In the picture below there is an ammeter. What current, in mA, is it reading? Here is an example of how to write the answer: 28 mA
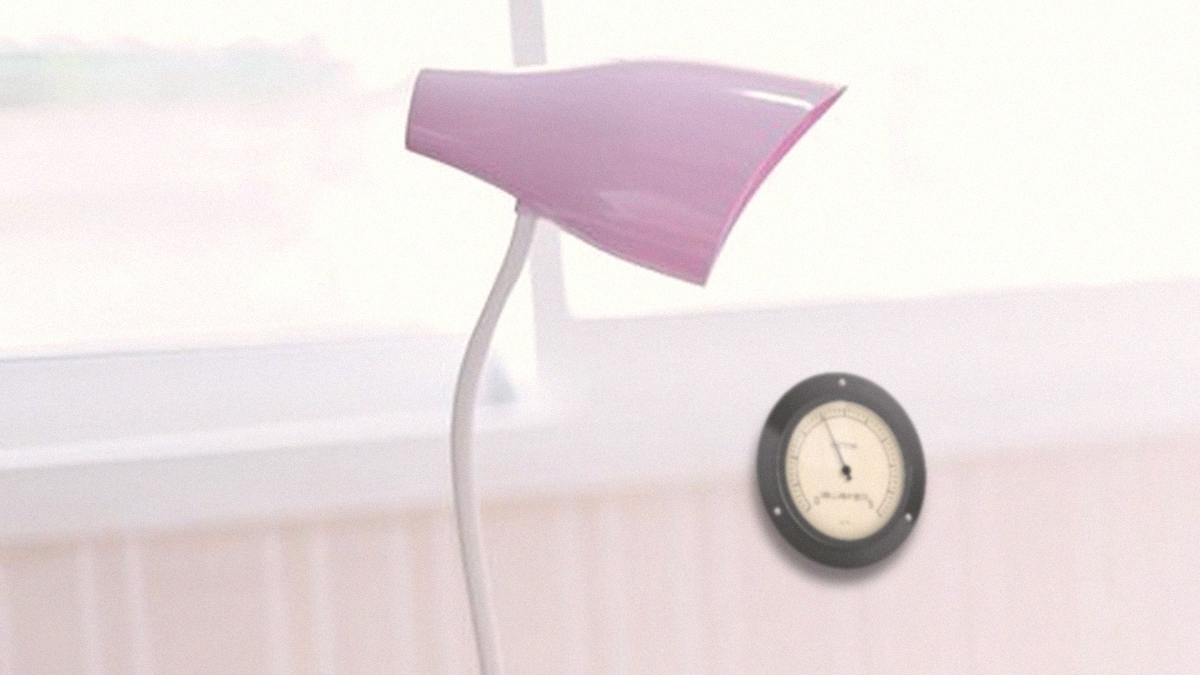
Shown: 2 mA
